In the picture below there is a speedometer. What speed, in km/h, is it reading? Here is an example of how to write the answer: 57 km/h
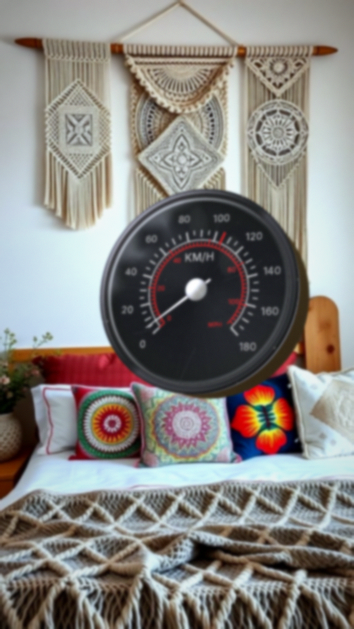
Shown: 5 km/h
